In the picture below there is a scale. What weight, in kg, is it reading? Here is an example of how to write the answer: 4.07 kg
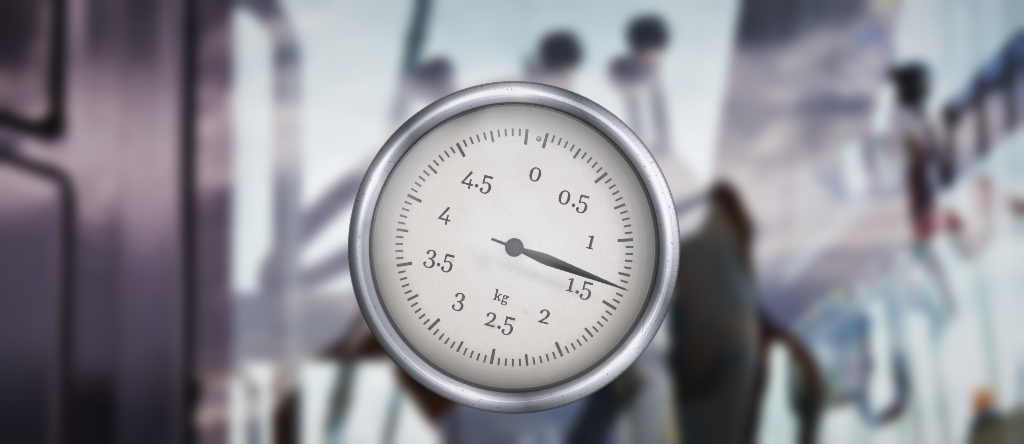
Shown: 1.35 kg
